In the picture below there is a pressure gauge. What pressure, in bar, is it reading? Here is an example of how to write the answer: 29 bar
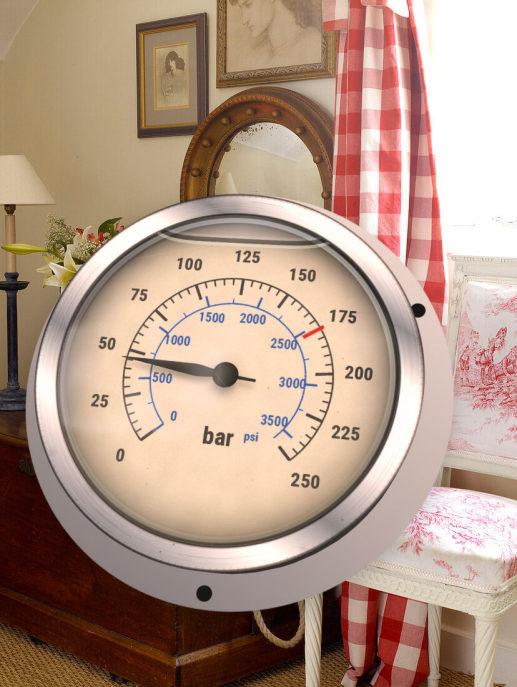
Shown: 45 bar
